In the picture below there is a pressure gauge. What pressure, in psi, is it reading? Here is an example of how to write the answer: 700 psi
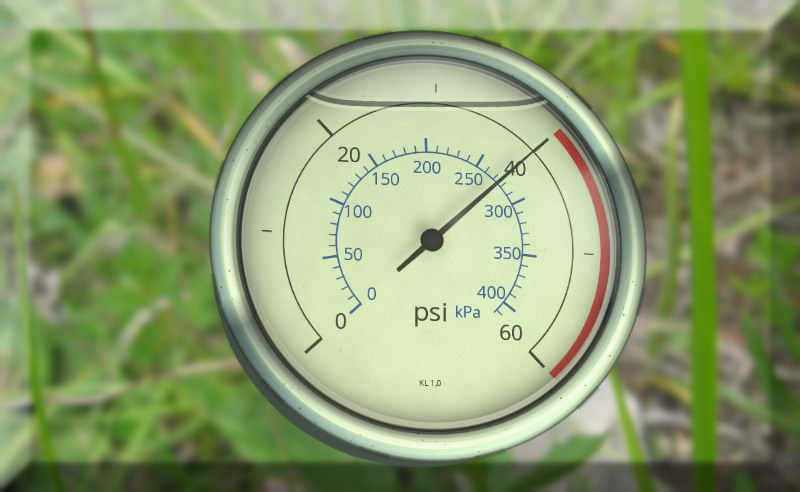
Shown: 40 psi
